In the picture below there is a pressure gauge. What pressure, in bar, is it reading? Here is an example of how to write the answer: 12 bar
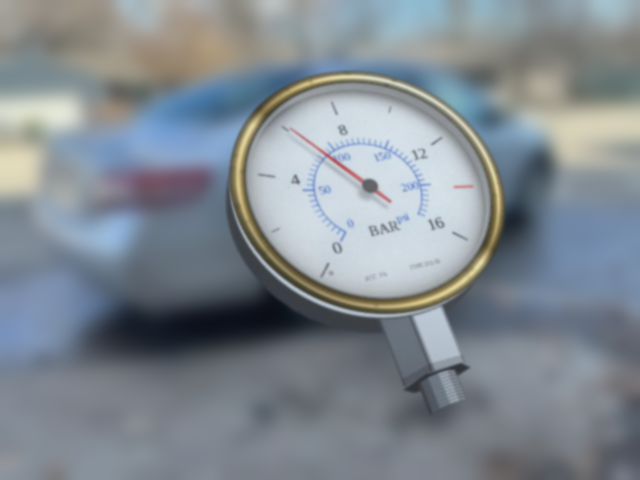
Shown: 6 bar
